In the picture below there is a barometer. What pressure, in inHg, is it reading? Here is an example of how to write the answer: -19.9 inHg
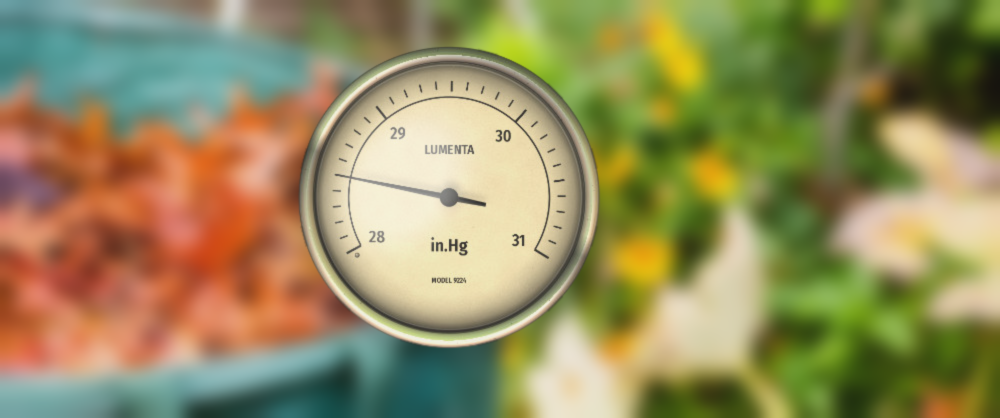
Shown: 28.5 inHg
